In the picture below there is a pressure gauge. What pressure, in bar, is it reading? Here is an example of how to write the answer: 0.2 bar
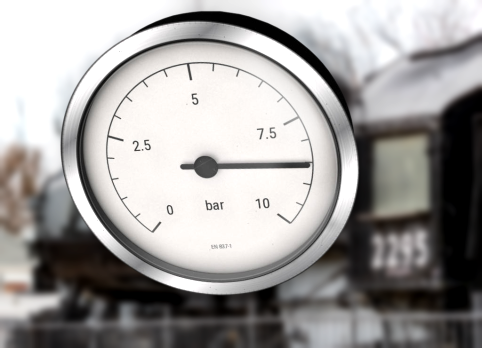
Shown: 8.5 bar
